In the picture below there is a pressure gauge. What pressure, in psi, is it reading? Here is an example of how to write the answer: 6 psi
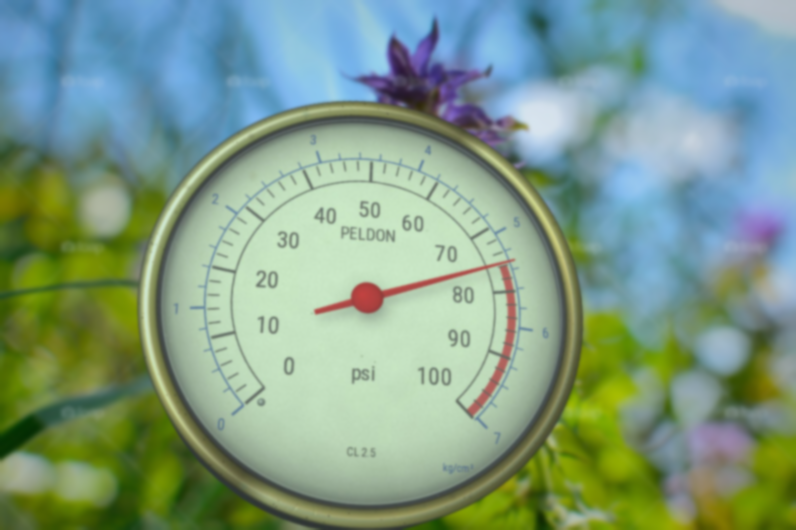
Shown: 76 psi
